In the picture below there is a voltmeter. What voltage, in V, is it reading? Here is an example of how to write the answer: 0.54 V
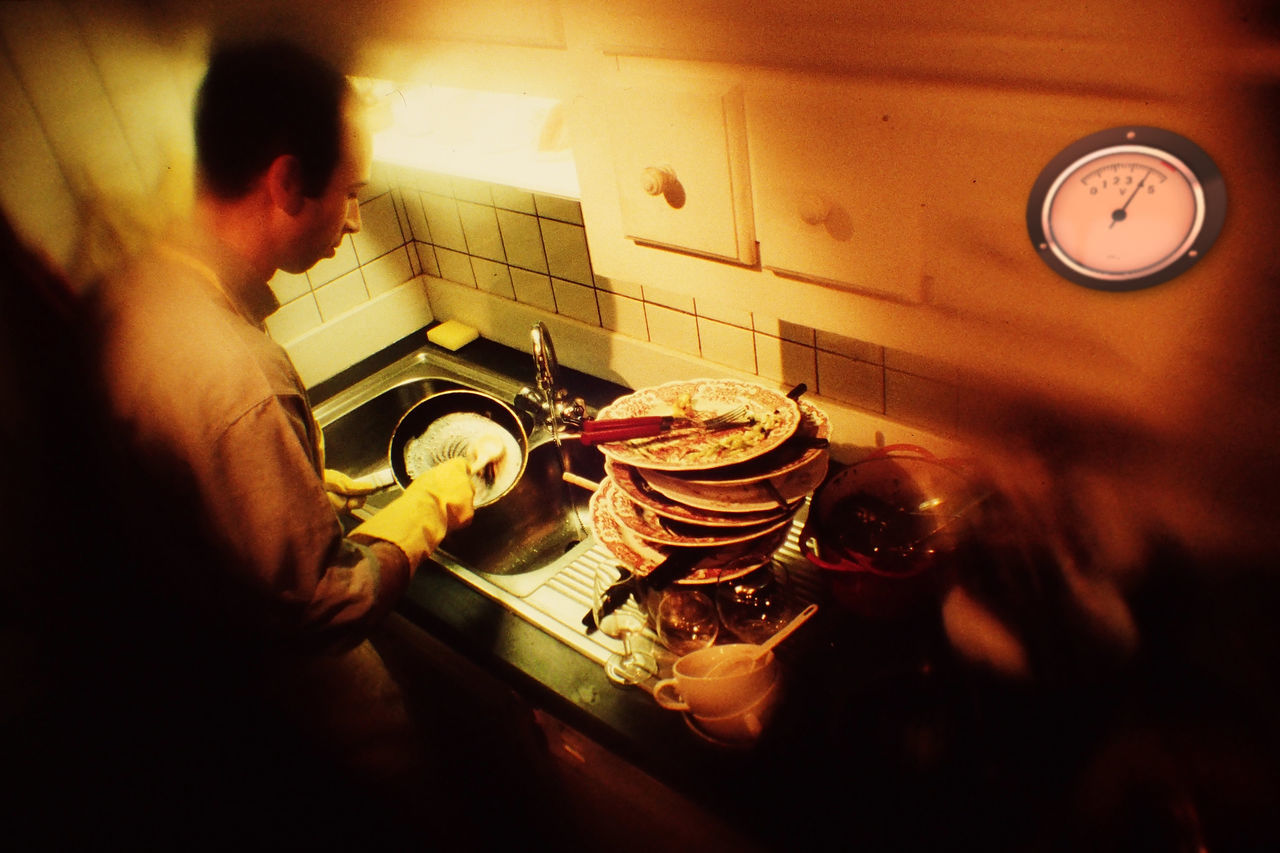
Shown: 4 V
